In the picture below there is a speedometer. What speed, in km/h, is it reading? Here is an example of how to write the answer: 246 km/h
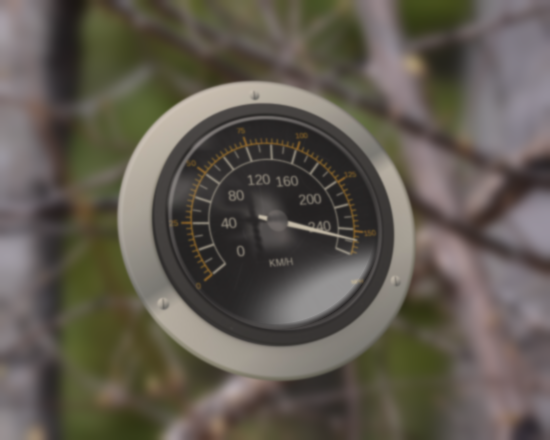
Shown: 250 km/h
